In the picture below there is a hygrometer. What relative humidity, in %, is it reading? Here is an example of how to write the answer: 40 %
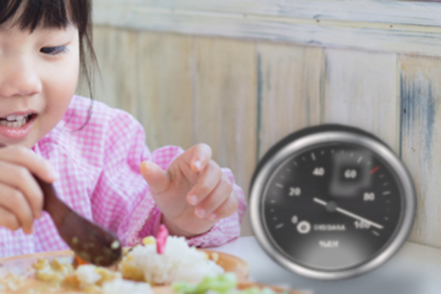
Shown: 96 %
